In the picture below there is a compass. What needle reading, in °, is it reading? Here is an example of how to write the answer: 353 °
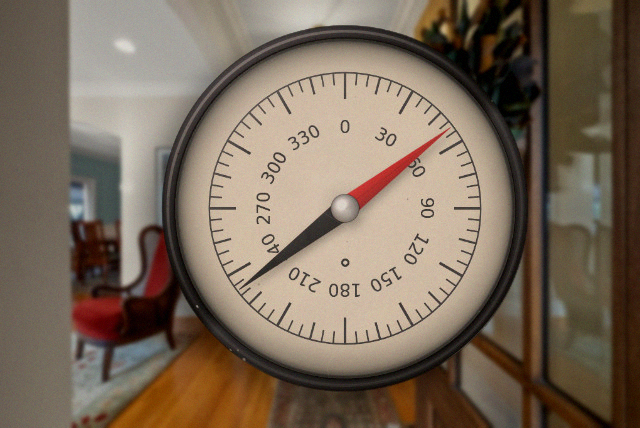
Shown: 52.5 °
